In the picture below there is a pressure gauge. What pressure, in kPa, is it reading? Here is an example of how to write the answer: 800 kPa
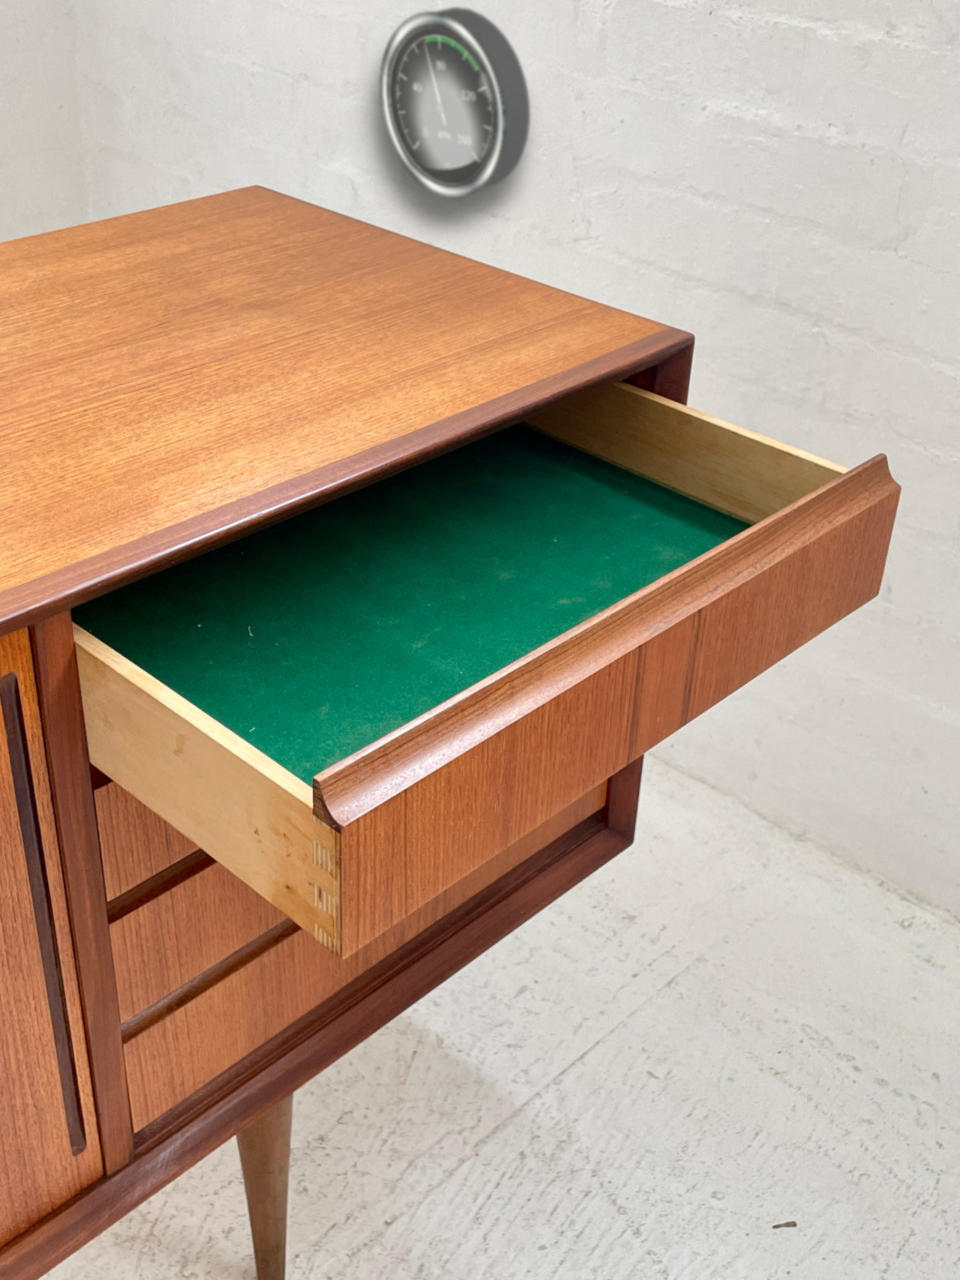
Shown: 70 kPa
